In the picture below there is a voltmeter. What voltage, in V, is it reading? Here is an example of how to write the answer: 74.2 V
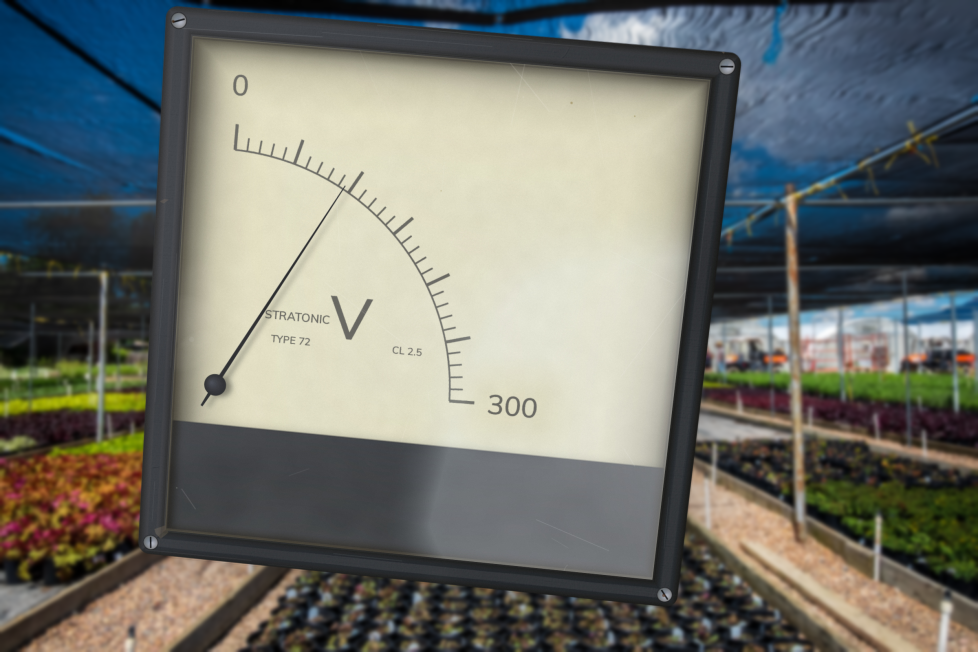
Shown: 95 V
